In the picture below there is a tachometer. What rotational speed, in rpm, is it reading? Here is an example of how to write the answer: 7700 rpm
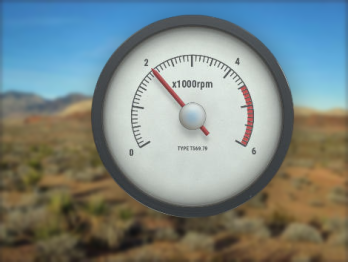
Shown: 2000 rpm
